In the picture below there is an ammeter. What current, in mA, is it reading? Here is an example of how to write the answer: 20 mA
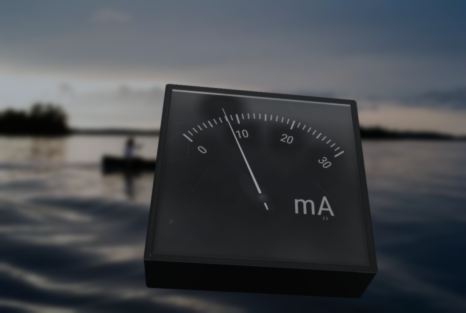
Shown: 8 mA
